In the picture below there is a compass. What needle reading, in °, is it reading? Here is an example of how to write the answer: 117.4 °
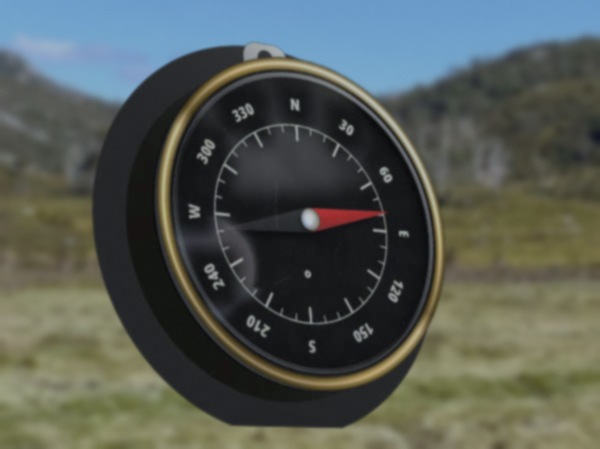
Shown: 80 °
